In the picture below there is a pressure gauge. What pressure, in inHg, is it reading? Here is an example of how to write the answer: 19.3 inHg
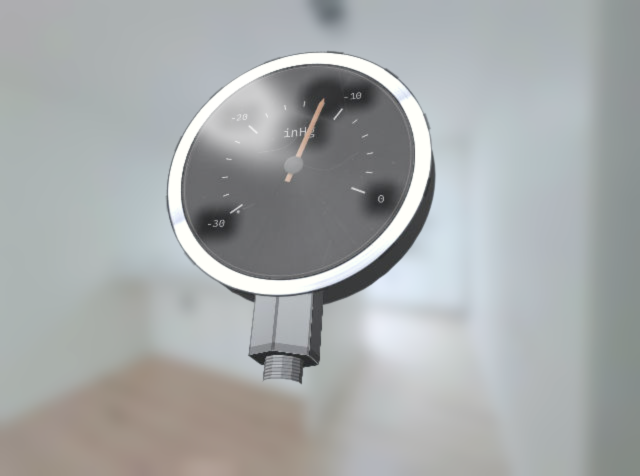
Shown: -12 inHg
